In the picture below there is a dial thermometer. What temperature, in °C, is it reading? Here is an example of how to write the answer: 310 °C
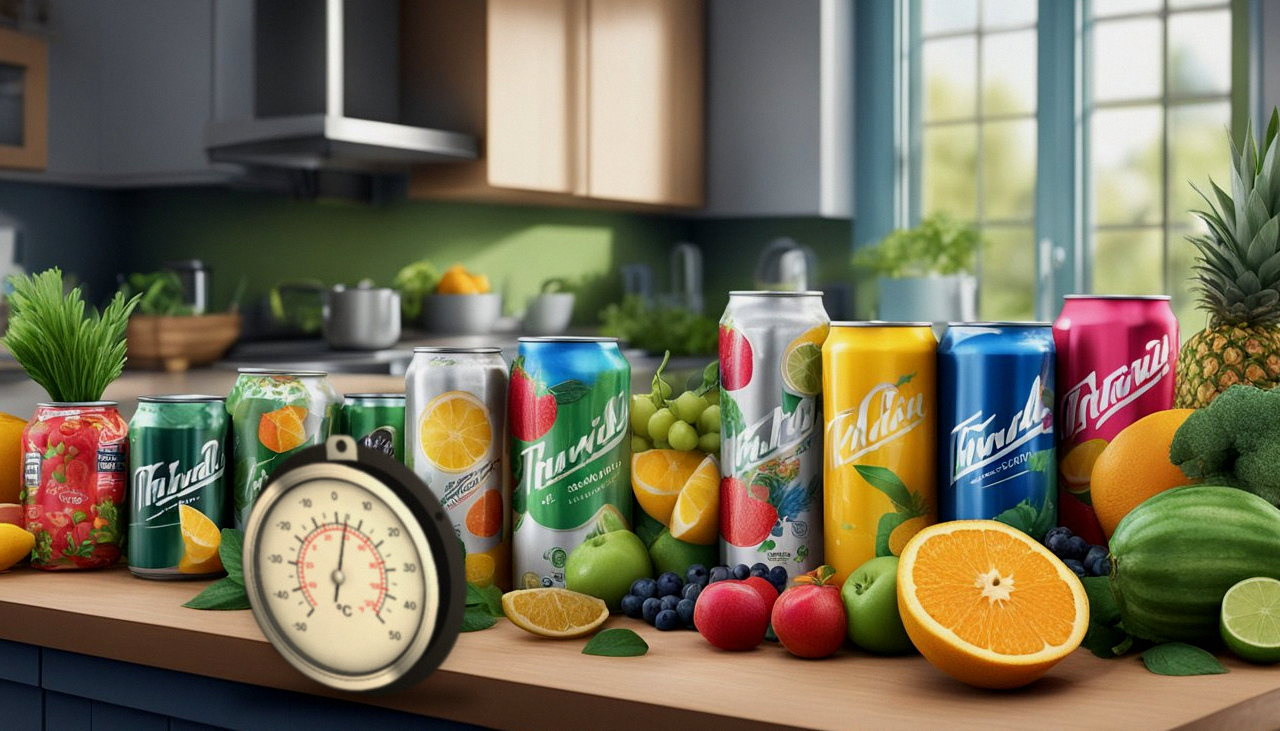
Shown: 5 °C
